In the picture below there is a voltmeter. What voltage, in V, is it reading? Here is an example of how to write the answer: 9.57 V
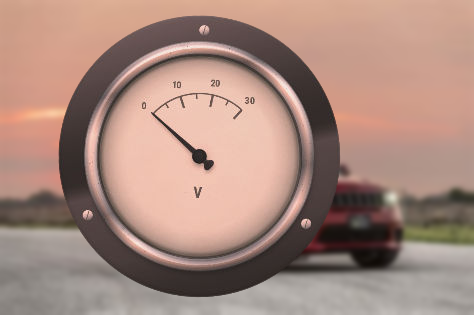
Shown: 0 V
